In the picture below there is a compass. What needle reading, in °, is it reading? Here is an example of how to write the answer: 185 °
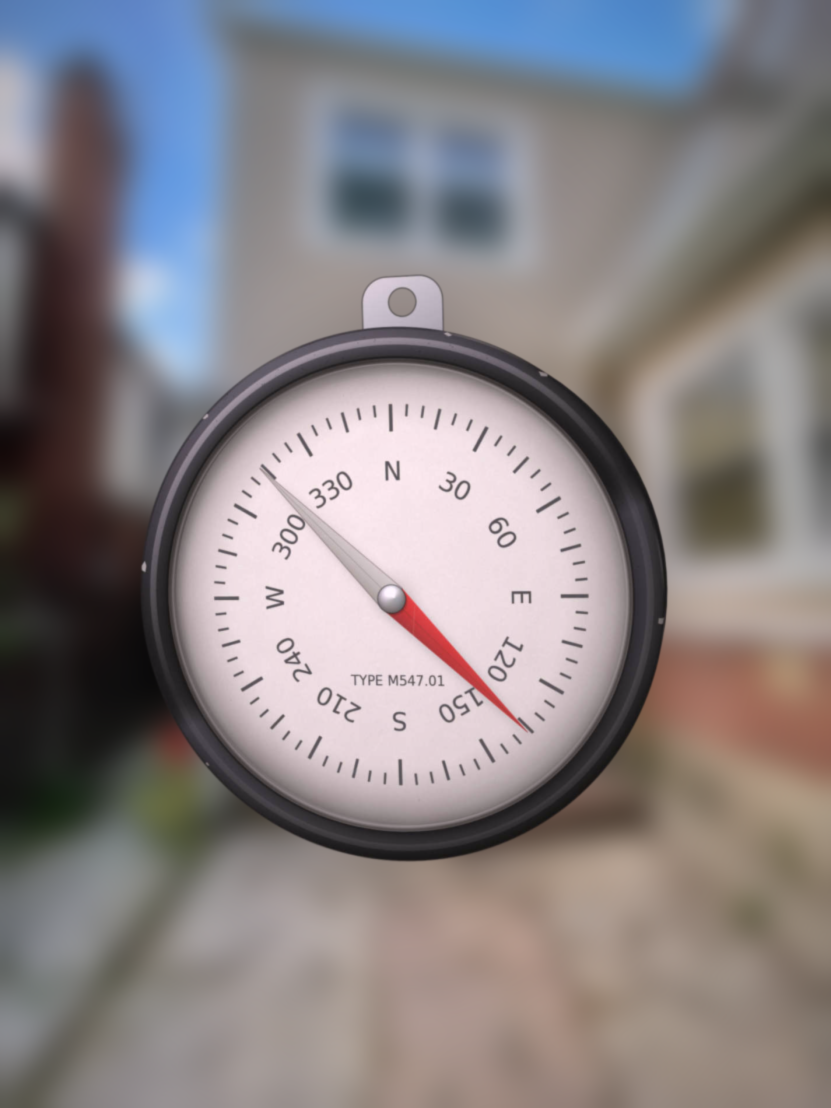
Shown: 135 °
